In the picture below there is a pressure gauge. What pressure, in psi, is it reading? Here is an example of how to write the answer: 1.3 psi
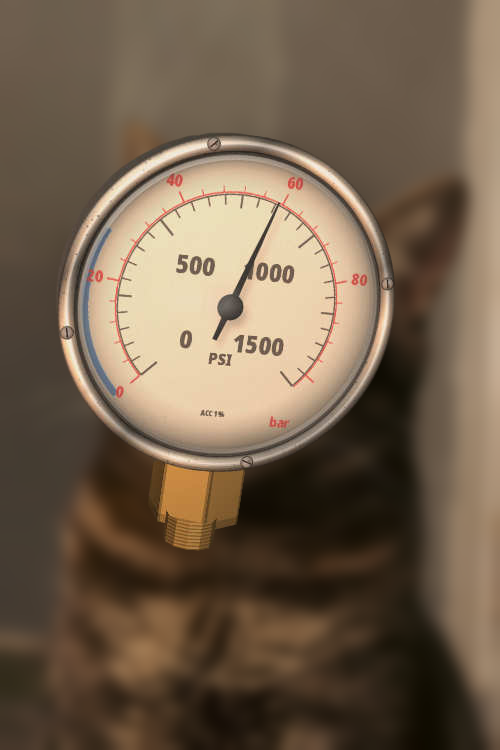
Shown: 850 psi
